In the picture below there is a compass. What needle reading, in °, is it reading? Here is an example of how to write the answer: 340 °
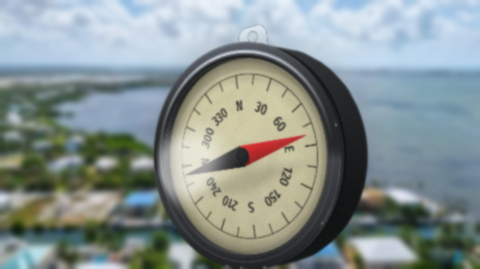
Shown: 82.5 °
